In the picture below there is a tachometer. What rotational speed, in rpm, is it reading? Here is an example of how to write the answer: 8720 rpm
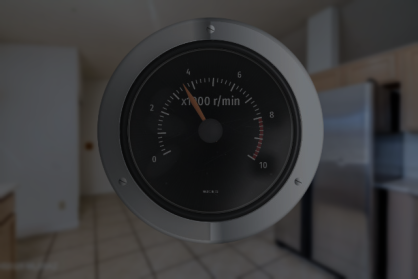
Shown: 3600 rpm
